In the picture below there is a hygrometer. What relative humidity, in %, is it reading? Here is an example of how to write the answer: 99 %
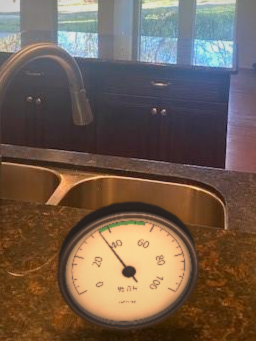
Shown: 36 %
